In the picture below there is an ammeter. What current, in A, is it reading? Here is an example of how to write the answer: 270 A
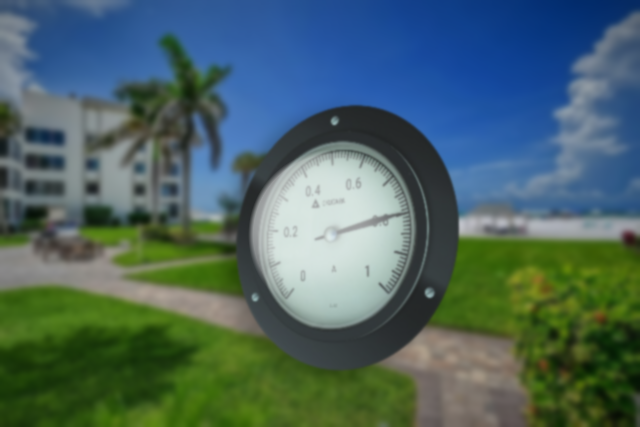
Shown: 0.8 A
